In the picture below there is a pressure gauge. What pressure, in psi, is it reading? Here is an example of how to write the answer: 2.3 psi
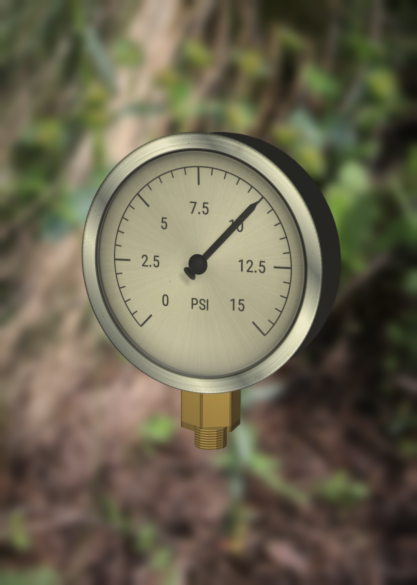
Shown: 10 psi
